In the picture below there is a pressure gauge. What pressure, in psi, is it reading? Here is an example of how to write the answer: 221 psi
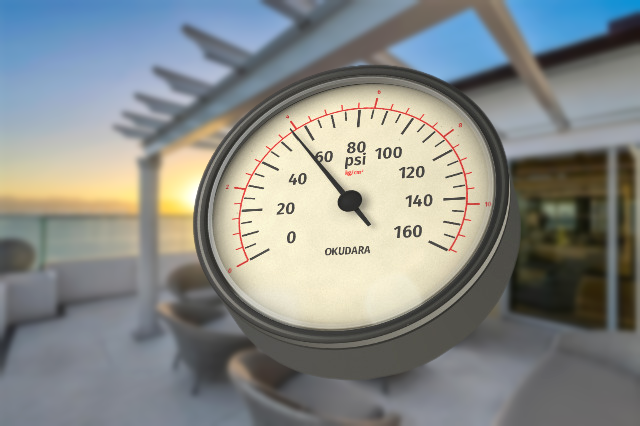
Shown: 55 psi
